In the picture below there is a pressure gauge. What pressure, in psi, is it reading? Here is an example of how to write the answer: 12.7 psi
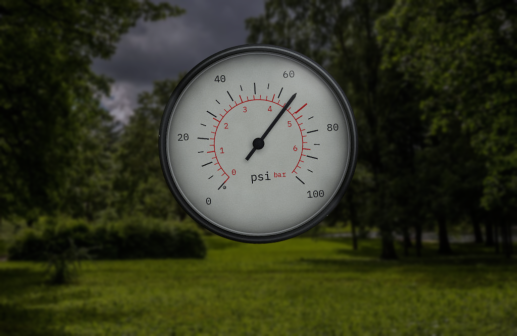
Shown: 65 psi
